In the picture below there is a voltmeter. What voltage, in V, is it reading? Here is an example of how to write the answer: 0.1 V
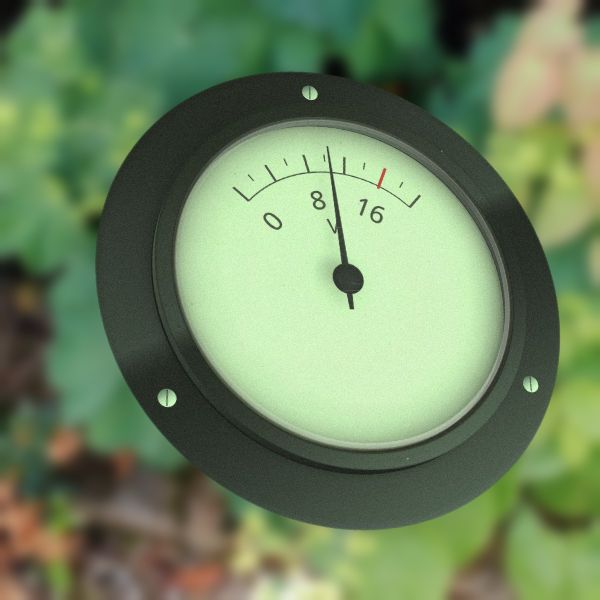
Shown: 10 V
